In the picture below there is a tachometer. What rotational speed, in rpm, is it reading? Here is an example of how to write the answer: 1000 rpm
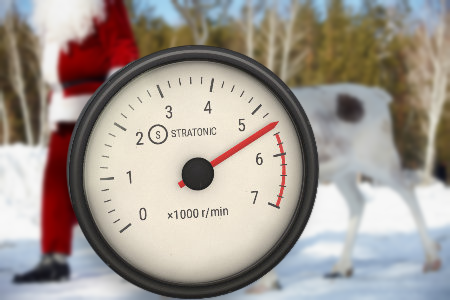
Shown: 5400 rpm
